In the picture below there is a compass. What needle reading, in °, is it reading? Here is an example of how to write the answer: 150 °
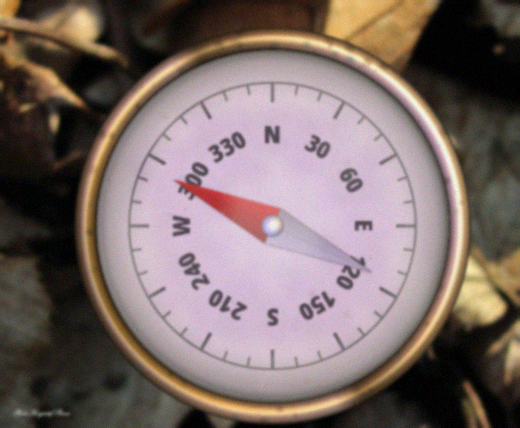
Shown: 295 °
